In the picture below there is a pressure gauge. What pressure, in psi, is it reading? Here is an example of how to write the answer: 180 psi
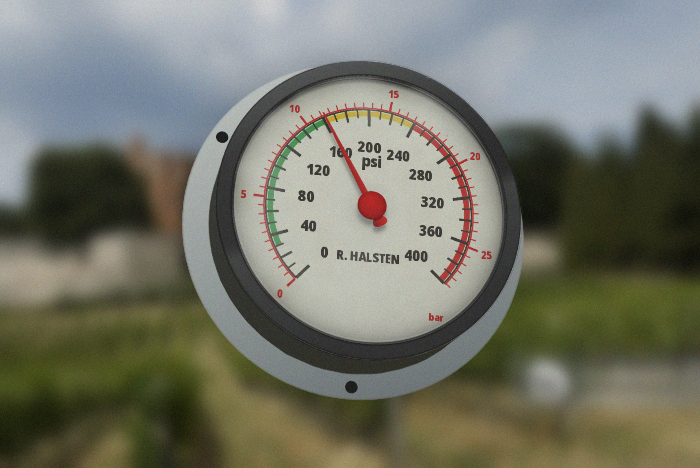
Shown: 160 psi
